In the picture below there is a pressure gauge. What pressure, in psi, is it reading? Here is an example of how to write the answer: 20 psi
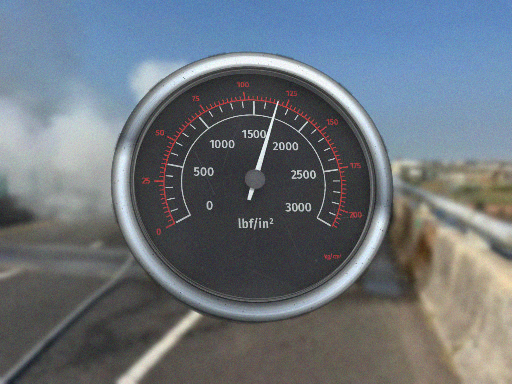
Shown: 1700 psi
